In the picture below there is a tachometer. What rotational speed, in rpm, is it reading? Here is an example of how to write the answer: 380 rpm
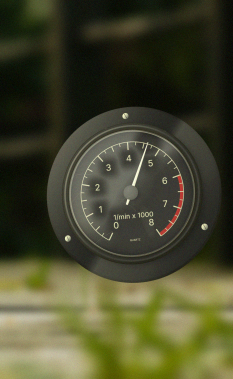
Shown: 4625 rpm
